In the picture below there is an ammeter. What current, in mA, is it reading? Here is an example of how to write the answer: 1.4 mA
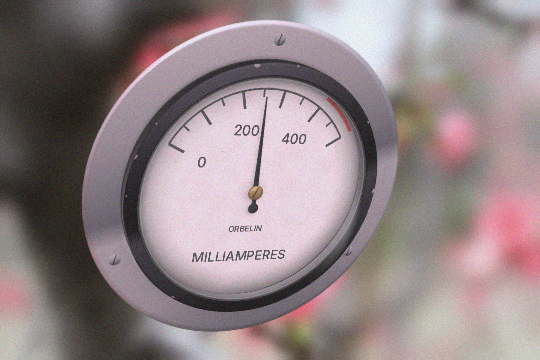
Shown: 250 mA
